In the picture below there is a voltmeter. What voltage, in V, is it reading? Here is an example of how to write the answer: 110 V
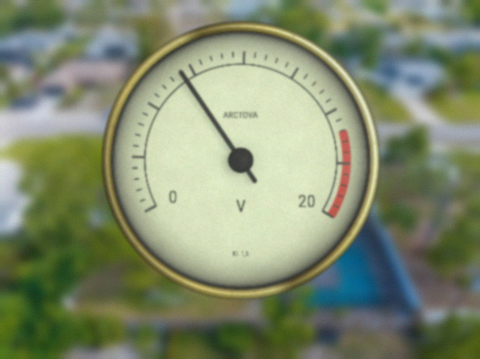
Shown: 7 V
